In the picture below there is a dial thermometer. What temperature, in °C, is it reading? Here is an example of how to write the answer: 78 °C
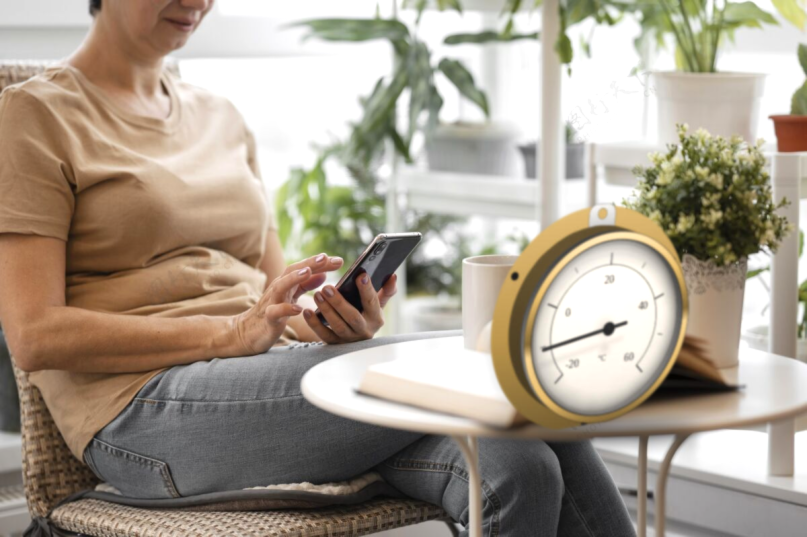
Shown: -10 °C
